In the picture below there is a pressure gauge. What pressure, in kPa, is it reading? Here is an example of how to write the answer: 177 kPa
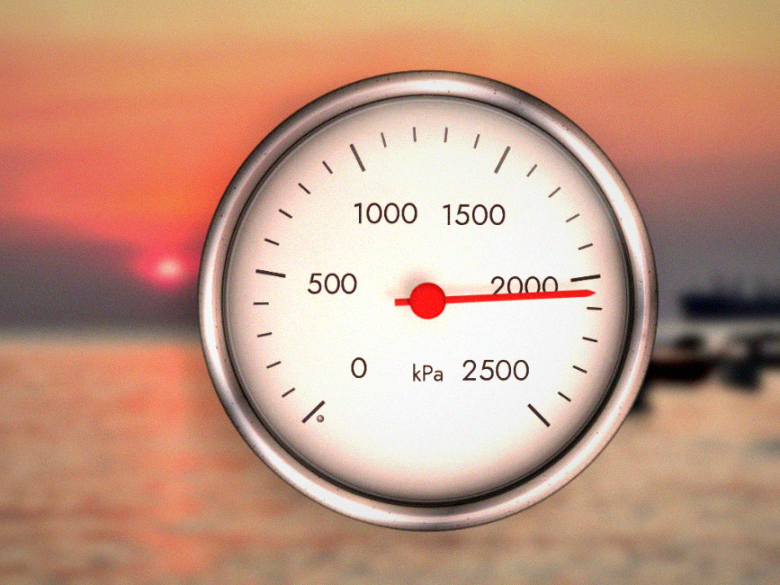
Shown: 2050 kPa
